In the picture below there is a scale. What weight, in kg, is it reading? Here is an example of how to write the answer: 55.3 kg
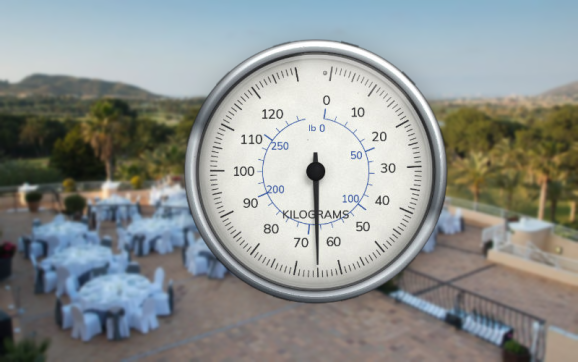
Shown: 65 kg
